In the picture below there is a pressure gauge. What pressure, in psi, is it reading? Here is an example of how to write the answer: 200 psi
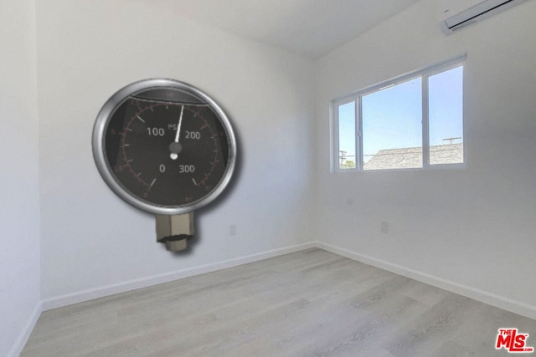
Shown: 160 psi
